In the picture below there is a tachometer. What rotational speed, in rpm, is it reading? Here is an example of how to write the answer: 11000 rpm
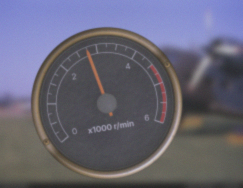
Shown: 2750 rpm
